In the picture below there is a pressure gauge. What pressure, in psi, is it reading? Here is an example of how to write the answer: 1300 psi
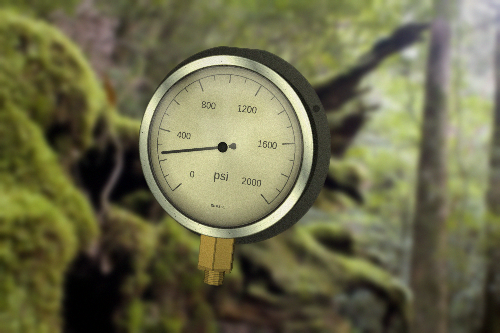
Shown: 250 psi
